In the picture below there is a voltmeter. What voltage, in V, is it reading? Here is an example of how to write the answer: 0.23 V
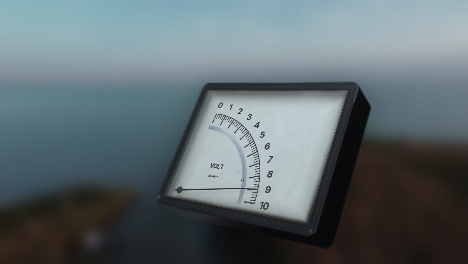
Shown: 9 V
